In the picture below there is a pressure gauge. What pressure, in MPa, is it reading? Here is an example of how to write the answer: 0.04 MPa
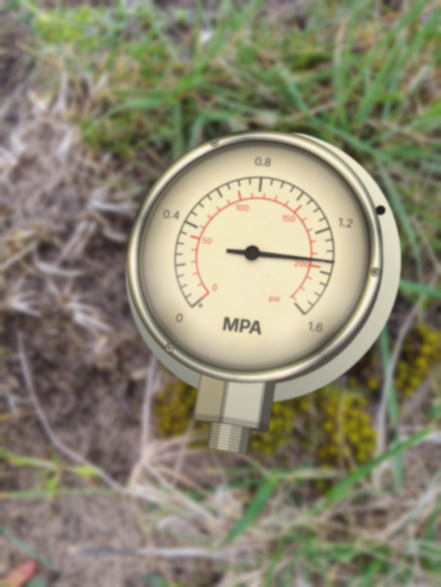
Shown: 1.35 MPa
